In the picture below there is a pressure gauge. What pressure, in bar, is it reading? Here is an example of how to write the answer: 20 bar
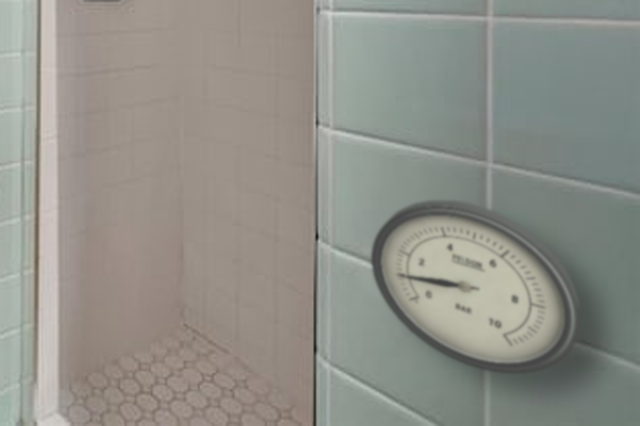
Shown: 1 bar
